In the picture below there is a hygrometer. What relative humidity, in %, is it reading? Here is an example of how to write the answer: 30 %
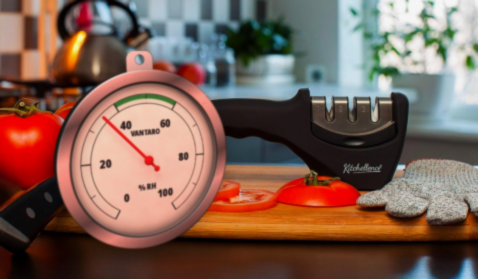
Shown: 35 %
